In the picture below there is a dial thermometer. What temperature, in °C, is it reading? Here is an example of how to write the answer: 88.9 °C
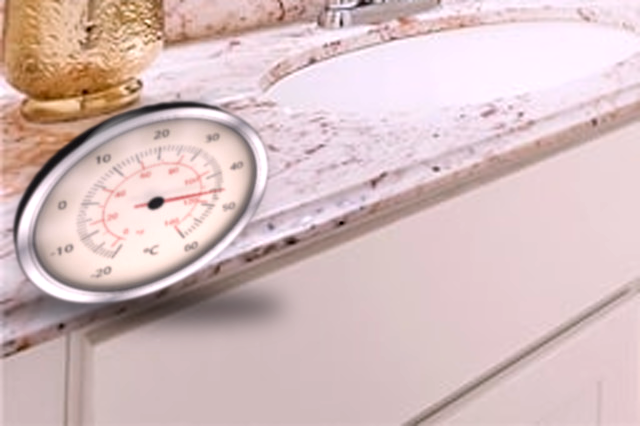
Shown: 45 °C
